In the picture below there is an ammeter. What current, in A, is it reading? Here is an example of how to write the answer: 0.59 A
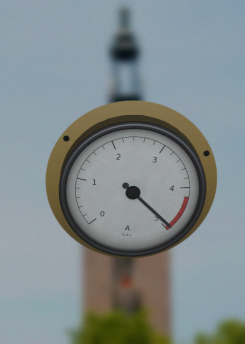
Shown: 4.9 A
